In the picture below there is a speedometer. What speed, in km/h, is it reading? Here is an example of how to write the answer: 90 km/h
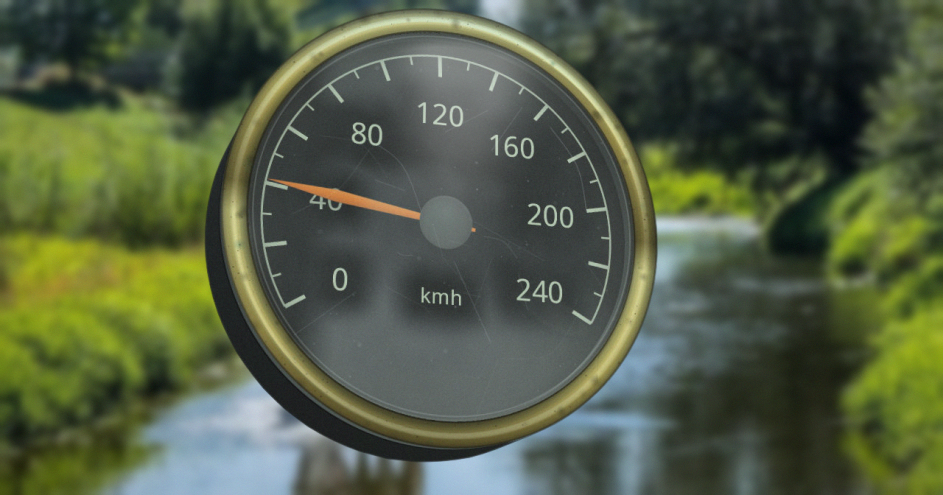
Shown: 40 km/h
